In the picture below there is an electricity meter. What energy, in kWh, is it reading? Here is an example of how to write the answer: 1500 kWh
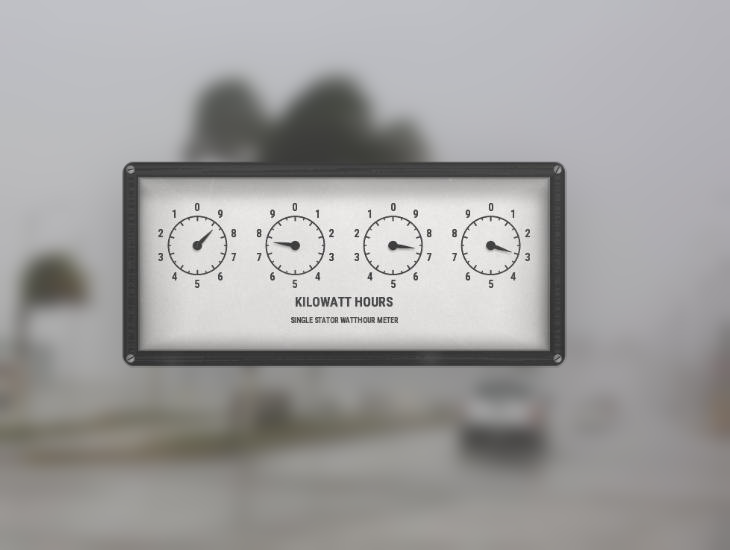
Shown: 8773 kWh
